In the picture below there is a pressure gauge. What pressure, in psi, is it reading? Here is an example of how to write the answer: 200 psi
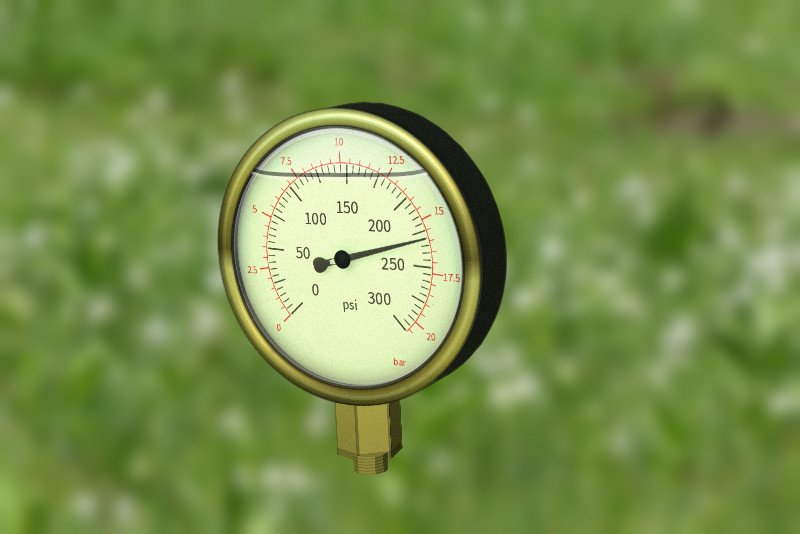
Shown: 230 psi
